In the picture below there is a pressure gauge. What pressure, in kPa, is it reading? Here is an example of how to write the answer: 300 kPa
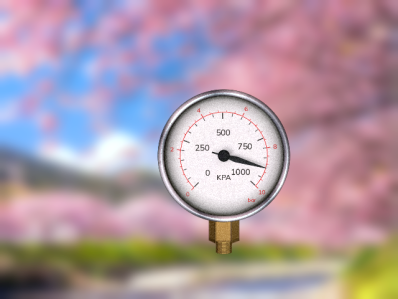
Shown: 900 kPa
